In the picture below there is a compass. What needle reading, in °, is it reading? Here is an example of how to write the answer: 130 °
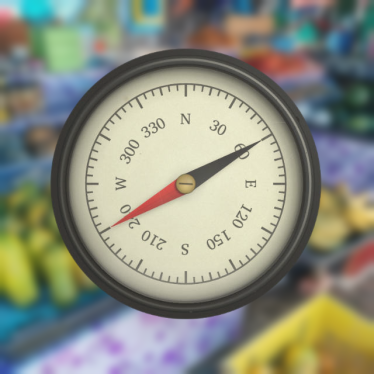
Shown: 240 °
